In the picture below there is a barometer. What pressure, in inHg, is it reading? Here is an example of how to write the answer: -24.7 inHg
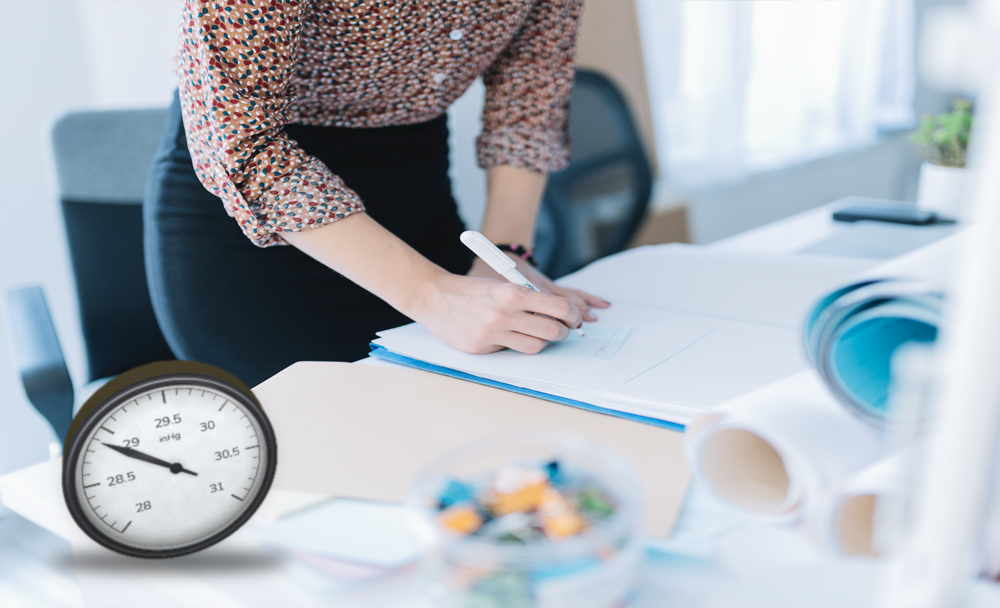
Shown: 28.9 inHg
